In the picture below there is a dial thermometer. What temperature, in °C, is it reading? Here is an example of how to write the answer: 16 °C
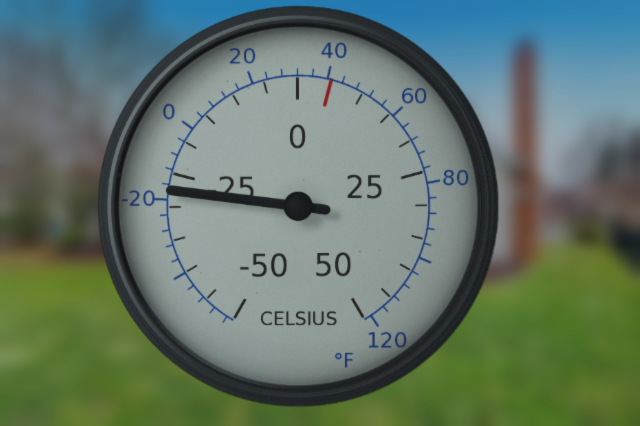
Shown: -27.5 °C
